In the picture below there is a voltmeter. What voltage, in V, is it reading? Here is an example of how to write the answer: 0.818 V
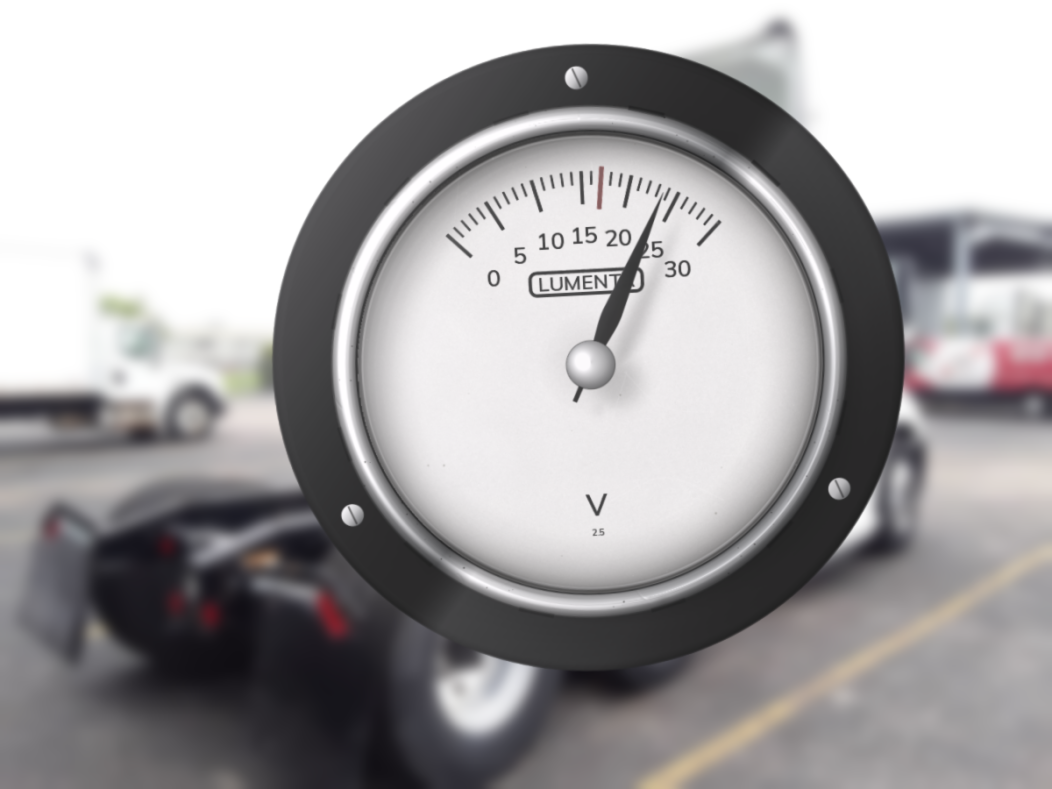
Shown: 23.5 V
